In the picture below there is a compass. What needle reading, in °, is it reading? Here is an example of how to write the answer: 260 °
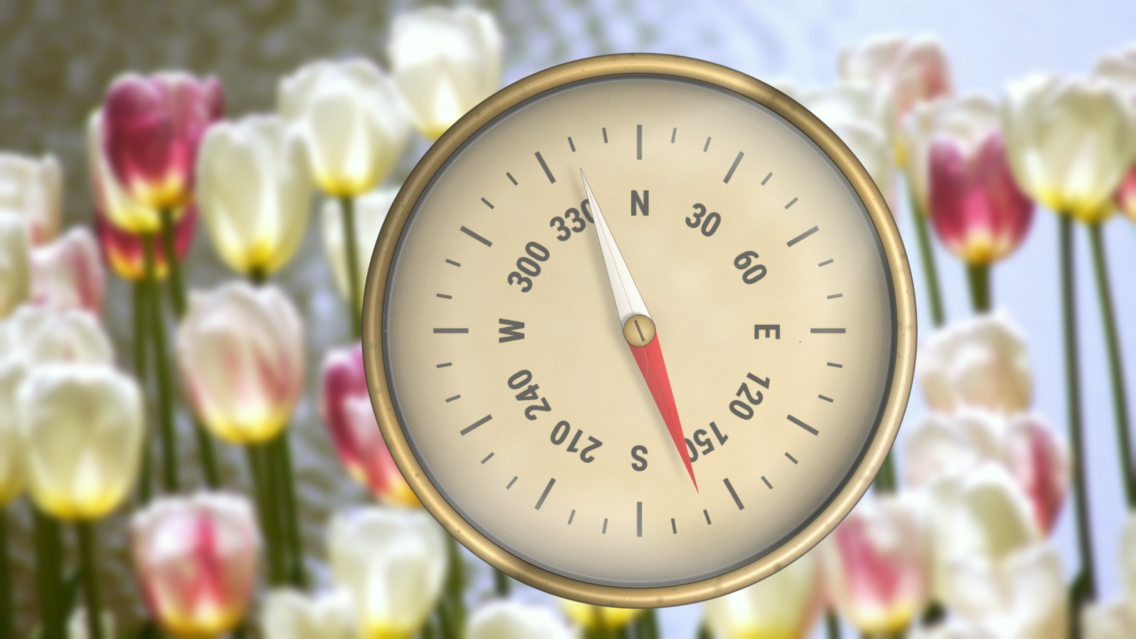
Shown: 160 °
